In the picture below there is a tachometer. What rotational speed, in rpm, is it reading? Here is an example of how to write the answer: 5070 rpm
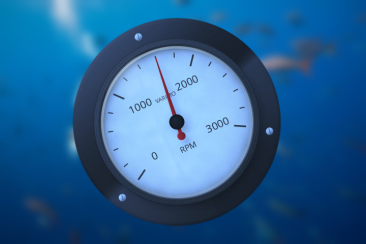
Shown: 1600 rpm
